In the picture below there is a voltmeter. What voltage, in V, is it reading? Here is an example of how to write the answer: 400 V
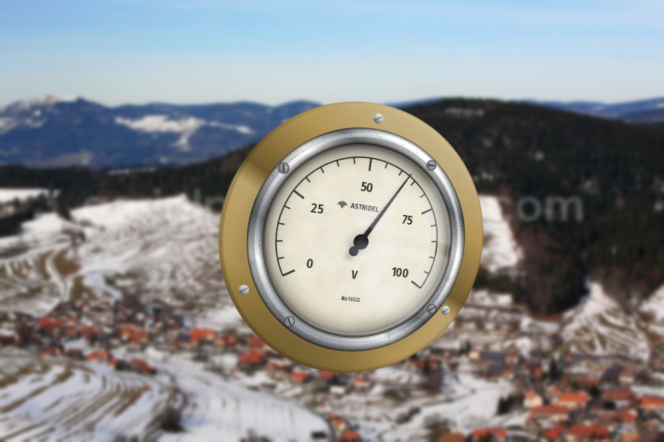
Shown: 62.5 V
